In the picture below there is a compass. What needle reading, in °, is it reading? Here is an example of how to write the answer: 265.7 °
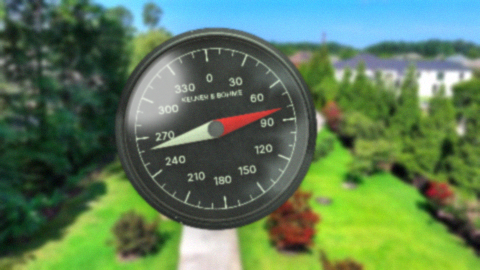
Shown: 80 °
